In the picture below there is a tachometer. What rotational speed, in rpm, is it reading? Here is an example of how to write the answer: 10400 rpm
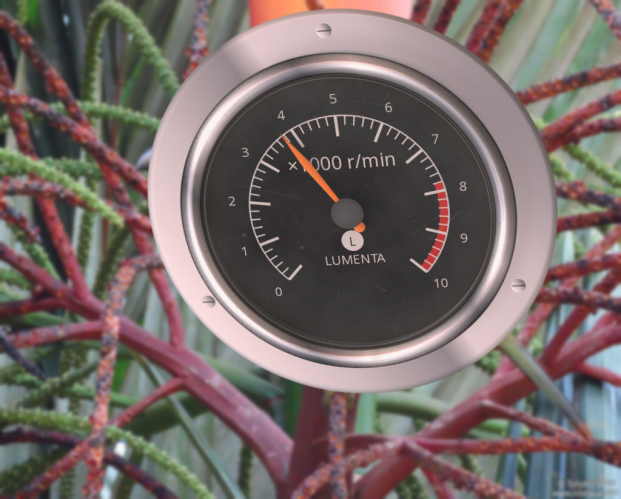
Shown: 3800 rpm
